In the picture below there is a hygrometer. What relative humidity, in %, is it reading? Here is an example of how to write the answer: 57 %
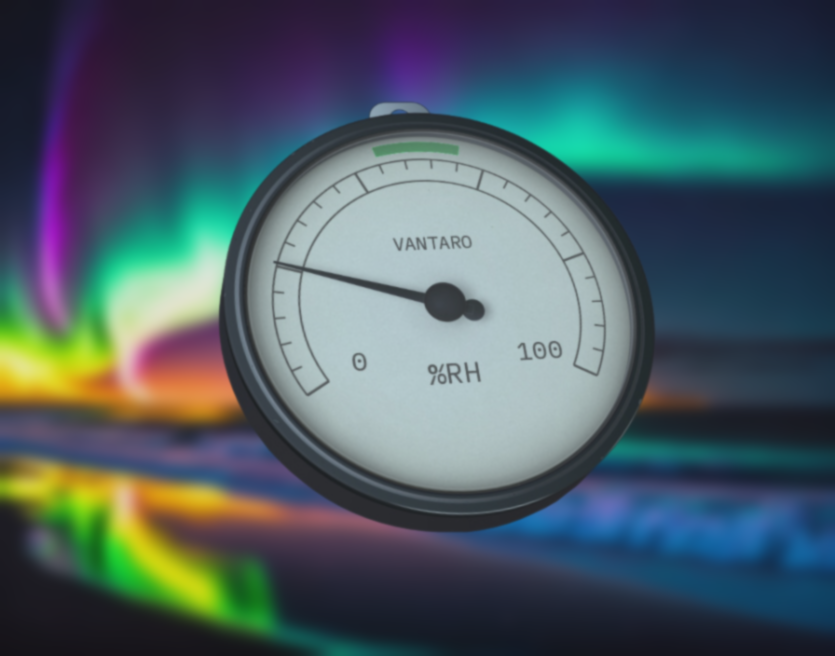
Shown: 20 %
